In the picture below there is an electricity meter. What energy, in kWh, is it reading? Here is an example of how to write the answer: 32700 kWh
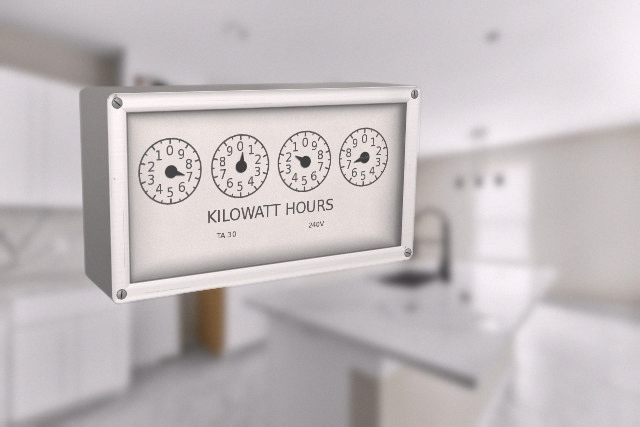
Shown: 7017 kWh
